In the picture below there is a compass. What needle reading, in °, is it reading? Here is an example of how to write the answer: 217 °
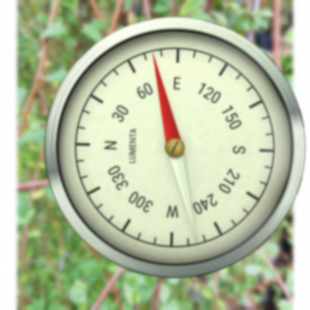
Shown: 75 °
